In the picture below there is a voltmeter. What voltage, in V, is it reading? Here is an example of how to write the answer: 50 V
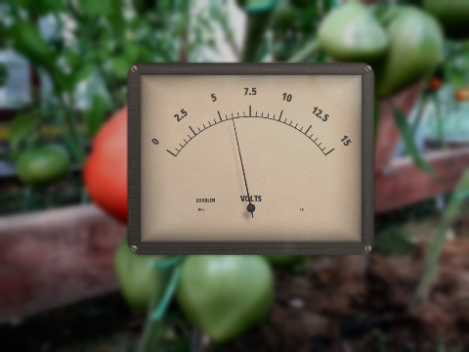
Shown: 6 V
